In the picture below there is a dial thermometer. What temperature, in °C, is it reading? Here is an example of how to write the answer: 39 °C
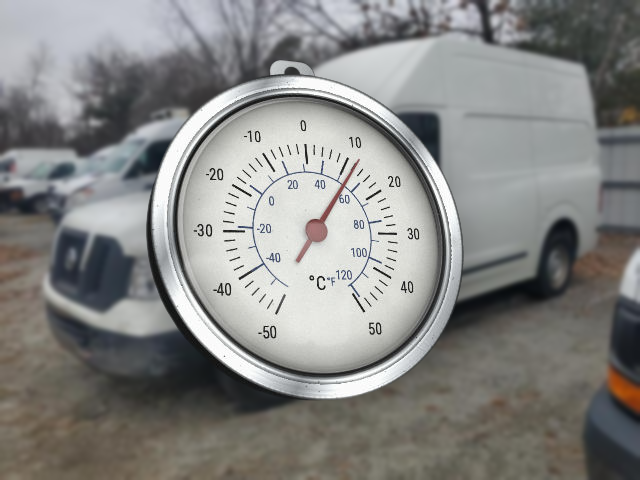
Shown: 12 °C
